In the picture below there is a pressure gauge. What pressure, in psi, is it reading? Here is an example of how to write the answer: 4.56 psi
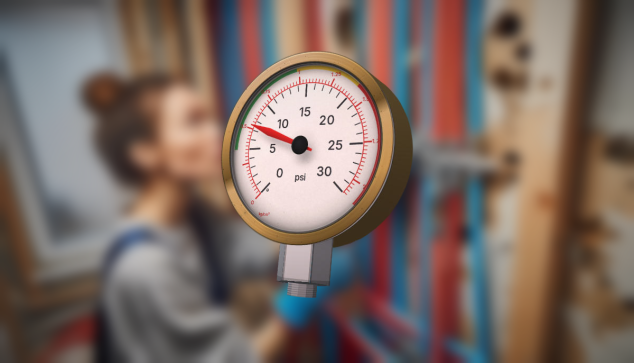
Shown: 7.5 psi
